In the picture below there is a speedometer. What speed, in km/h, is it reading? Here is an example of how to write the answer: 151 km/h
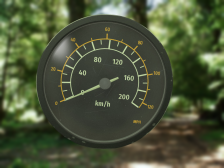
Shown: 0 km/h
